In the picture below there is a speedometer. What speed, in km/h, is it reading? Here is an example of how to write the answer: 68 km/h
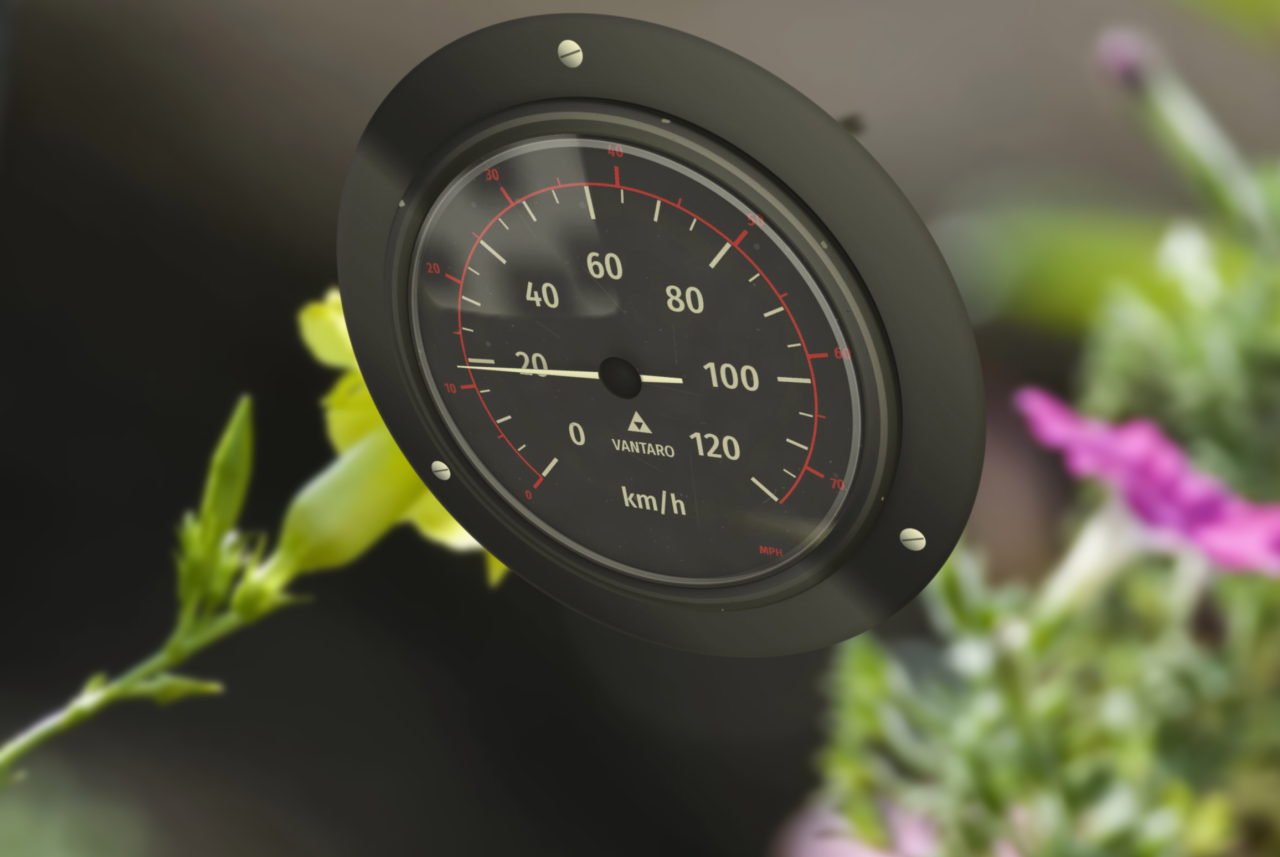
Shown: 20 km/h
